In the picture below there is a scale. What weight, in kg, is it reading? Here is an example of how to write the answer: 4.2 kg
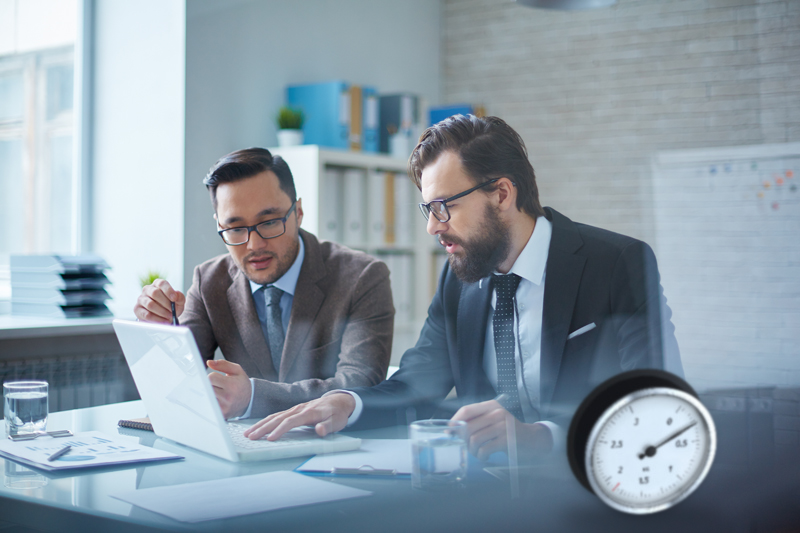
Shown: 0.25 kg
